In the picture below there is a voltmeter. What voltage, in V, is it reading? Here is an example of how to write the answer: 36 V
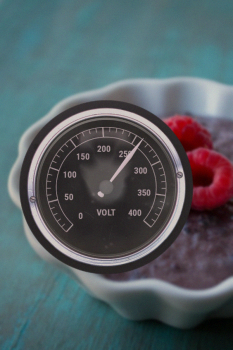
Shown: 260 V
